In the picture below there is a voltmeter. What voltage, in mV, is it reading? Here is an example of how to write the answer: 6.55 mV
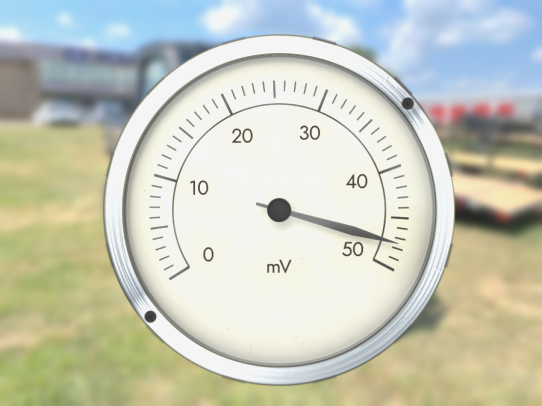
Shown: 47.5 mV
